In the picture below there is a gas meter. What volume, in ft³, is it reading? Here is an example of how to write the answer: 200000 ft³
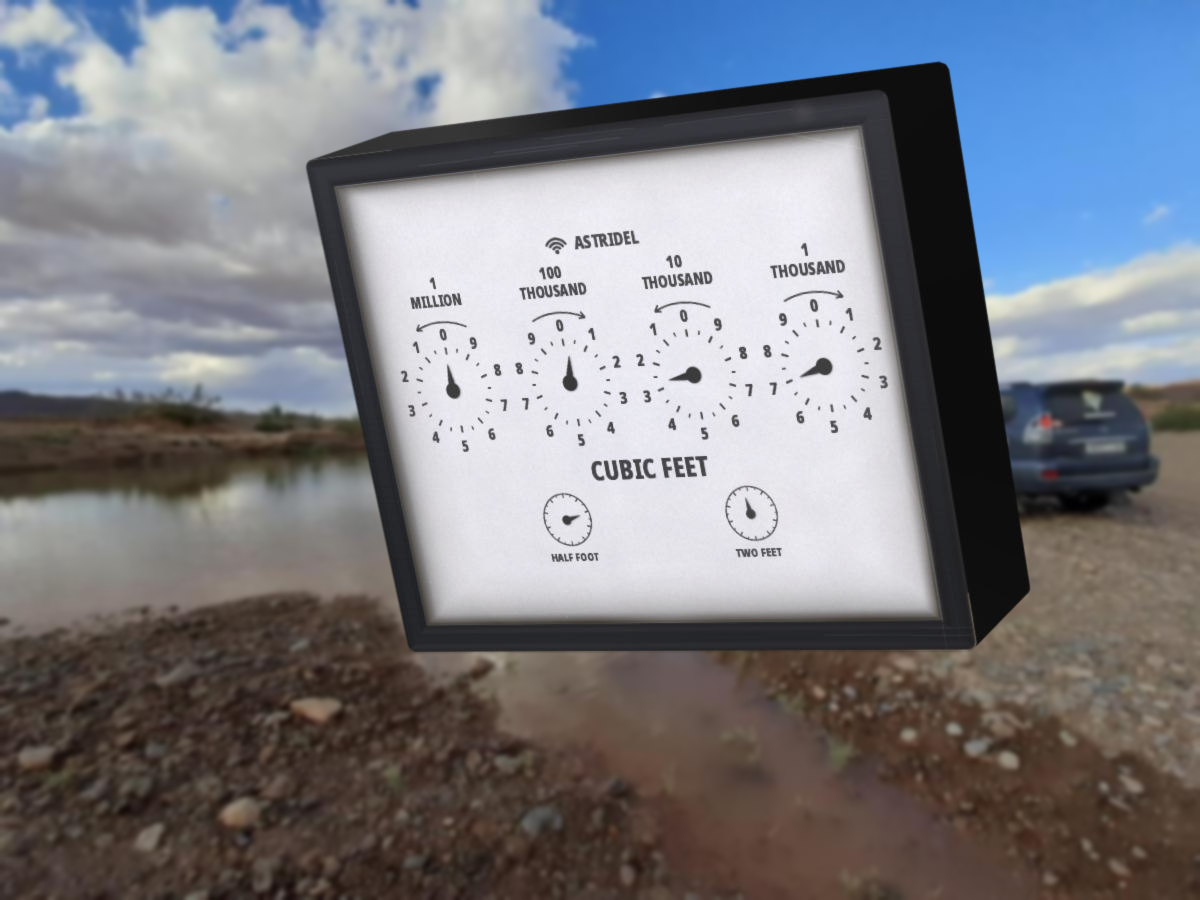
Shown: 2700 ft³
